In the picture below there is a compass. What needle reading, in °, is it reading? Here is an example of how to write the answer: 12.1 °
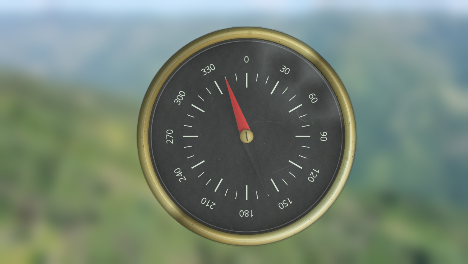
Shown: 340 °
